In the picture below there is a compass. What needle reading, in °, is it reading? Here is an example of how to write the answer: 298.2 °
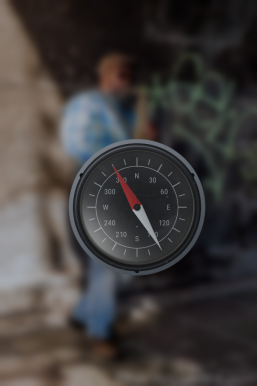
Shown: 330 °
